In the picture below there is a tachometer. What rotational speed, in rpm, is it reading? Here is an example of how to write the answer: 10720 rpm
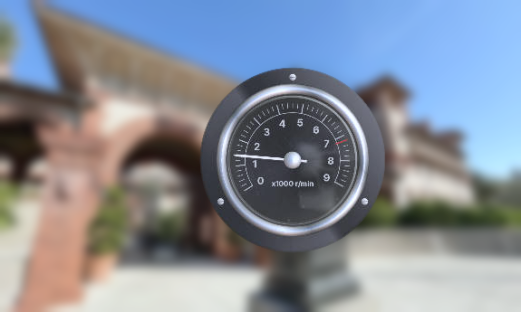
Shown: 1400 rpm
